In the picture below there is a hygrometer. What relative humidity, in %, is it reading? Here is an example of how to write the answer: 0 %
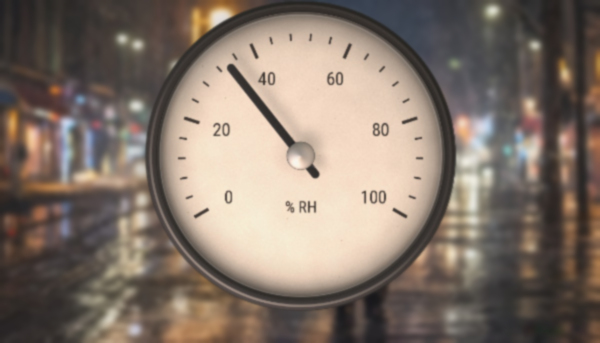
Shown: 34 %
